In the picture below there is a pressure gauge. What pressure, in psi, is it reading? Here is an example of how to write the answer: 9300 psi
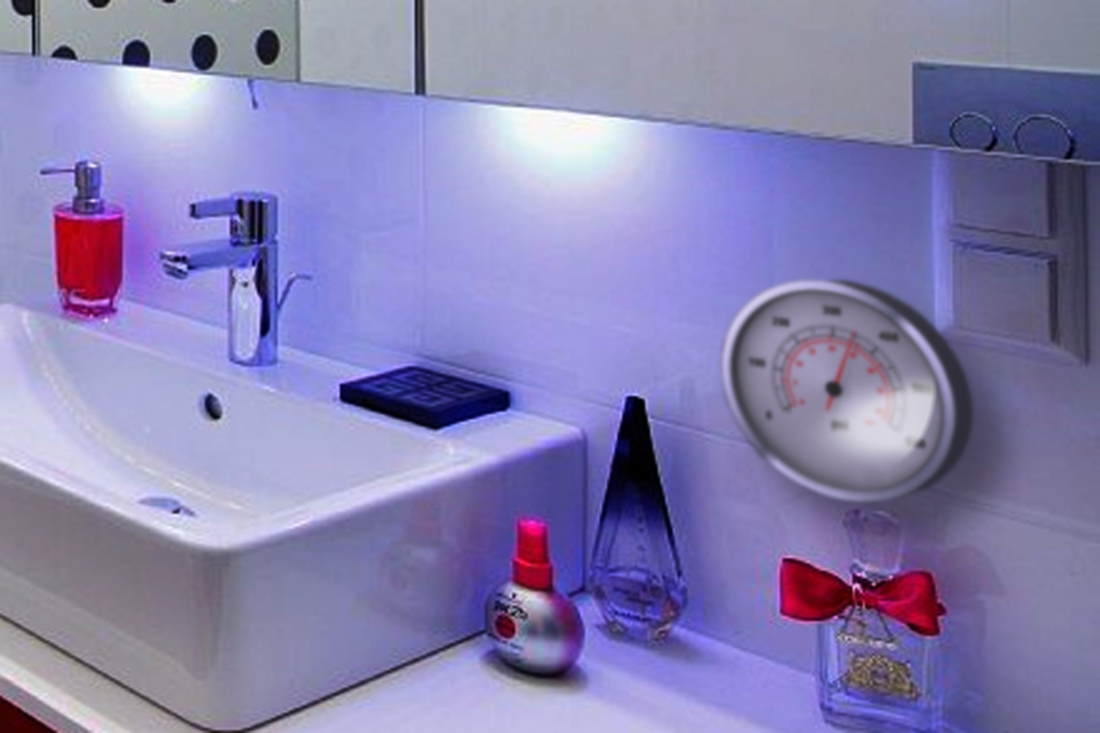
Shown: 350 psi
